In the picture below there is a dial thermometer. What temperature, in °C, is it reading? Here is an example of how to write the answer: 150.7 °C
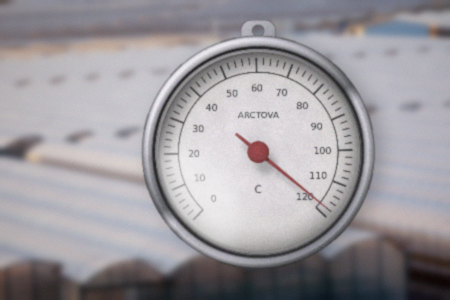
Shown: 118 °C
